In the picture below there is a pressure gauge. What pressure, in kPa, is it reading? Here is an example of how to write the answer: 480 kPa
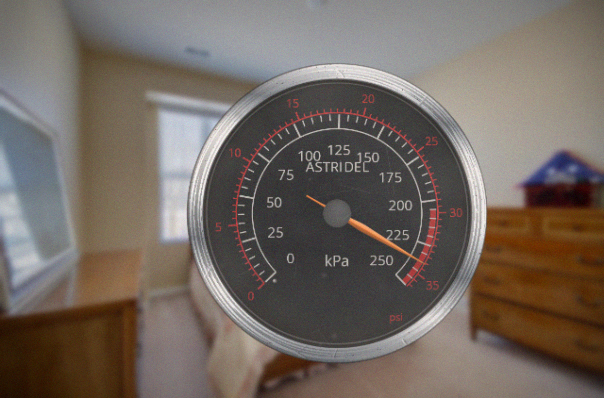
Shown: 235 kPa
